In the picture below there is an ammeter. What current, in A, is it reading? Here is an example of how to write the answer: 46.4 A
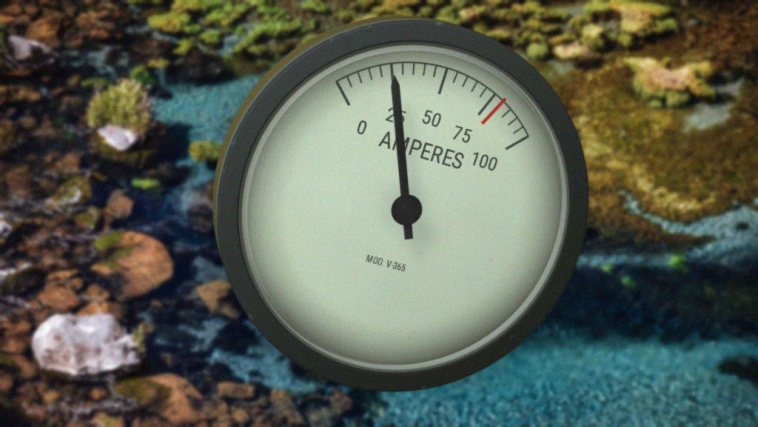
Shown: 25 A
